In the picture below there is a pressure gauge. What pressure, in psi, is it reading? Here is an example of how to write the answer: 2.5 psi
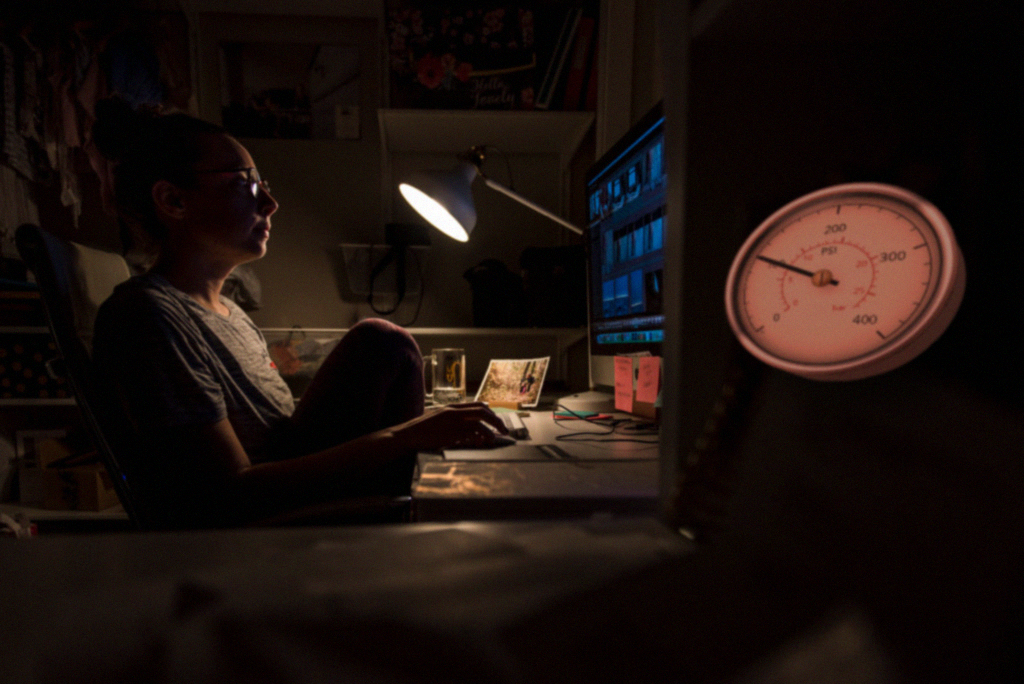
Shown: 100 psi
